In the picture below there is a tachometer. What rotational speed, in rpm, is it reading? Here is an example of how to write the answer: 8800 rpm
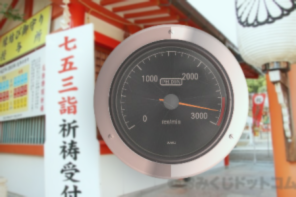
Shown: 2800 rpm
